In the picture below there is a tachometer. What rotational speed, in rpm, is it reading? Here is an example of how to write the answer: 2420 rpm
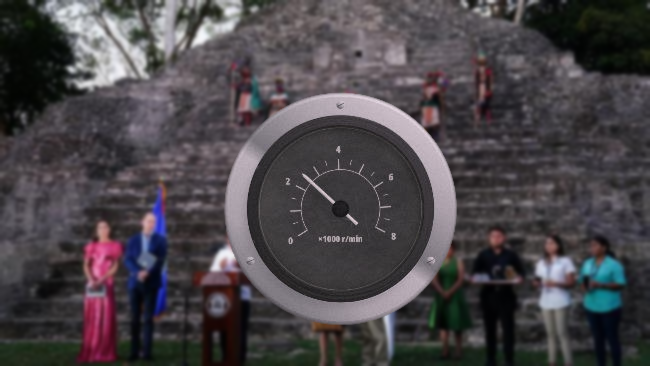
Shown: 2500 rpm
